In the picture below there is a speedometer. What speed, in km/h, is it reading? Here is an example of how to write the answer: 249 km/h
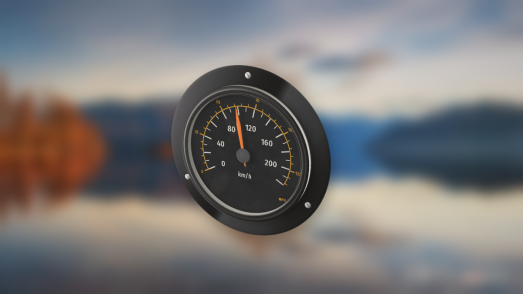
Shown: 100 km/h
